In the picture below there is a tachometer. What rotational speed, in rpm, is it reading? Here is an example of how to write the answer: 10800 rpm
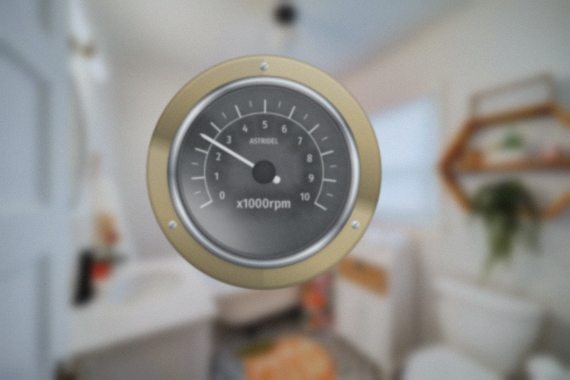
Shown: 2500 rpm
